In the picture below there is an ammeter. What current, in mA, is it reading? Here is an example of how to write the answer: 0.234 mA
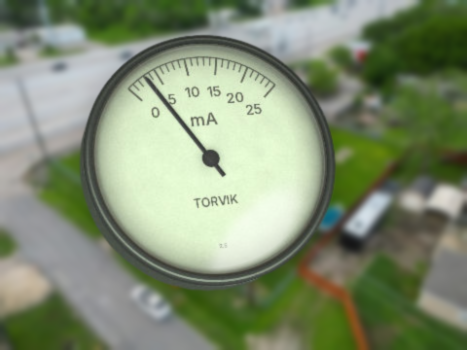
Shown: 3 mA
